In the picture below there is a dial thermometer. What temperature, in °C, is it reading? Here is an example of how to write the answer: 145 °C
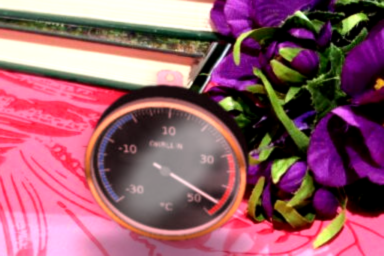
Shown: 45 °C
